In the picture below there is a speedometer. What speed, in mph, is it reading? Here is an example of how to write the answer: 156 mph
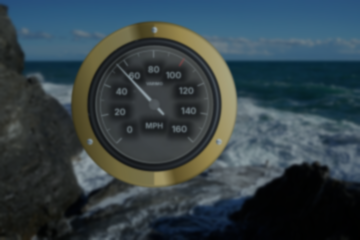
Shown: 55 mph
